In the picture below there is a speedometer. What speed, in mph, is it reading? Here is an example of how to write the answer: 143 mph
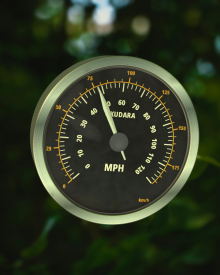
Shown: 48 mph
